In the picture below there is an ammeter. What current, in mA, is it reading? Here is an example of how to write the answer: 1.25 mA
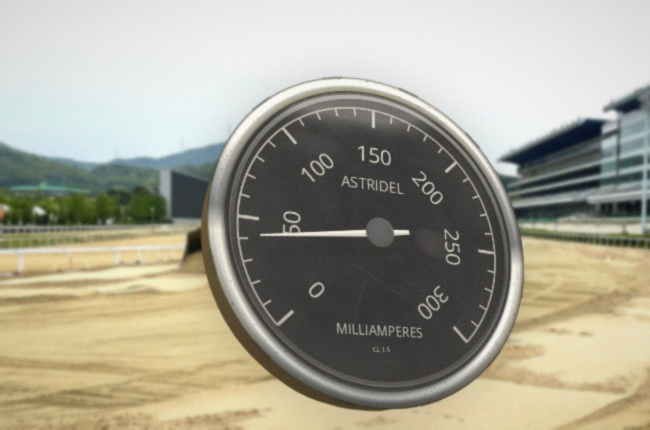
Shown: 40 mA
